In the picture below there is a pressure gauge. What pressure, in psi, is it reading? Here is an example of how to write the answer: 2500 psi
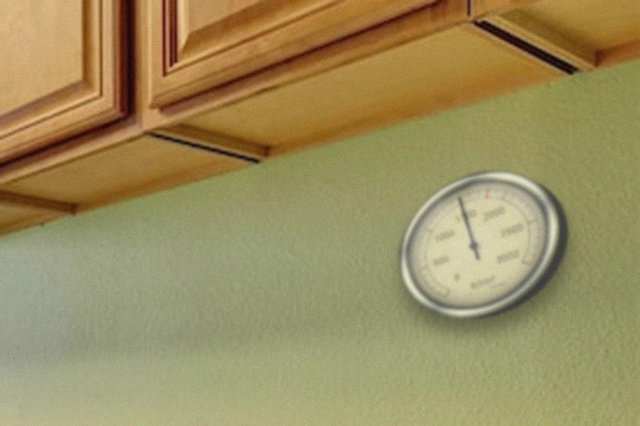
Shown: 1500 psi
